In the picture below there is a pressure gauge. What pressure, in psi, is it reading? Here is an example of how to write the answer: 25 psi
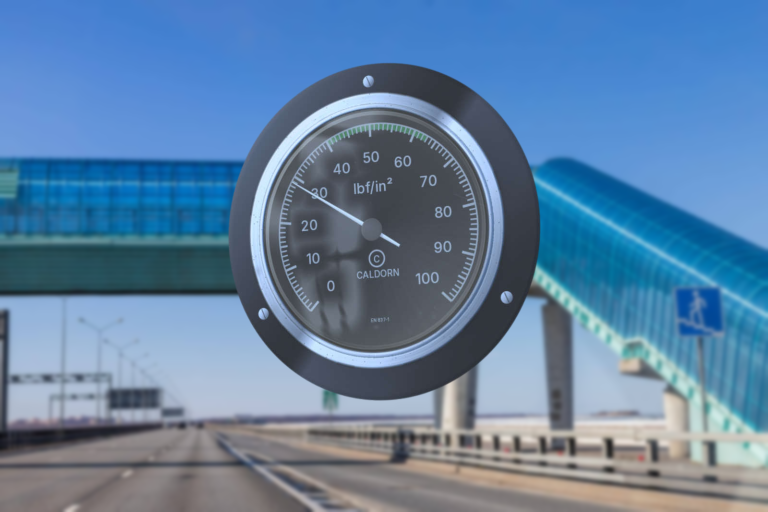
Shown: 29 psi
